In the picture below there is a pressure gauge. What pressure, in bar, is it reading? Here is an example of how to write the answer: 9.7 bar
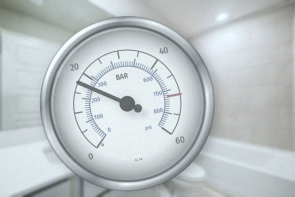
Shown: 17.5 bar
